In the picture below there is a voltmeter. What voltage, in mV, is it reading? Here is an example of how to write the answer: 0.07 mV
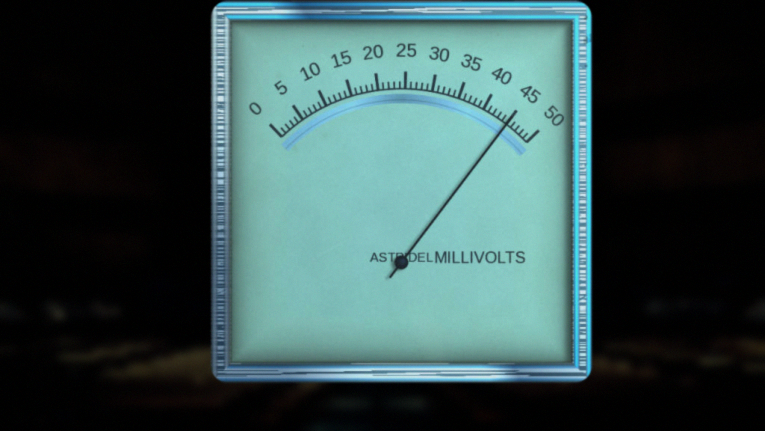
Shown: 45 mV
